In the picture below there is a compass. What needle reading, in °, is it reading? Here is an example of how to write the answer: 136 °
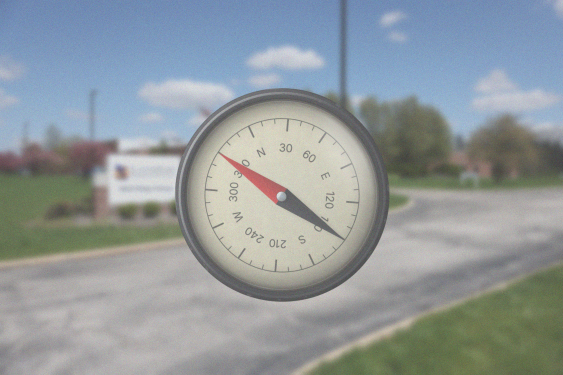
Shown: 330 °
